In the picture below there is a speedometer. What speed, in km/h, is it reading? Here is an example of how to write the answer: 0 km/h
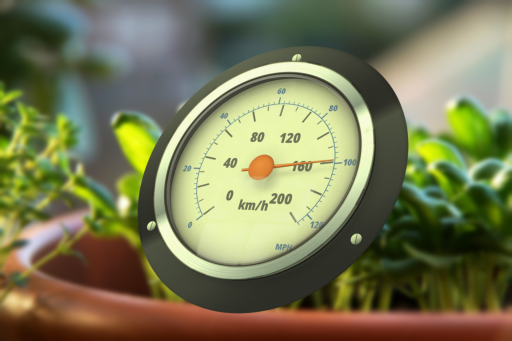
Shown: 160 km/h
